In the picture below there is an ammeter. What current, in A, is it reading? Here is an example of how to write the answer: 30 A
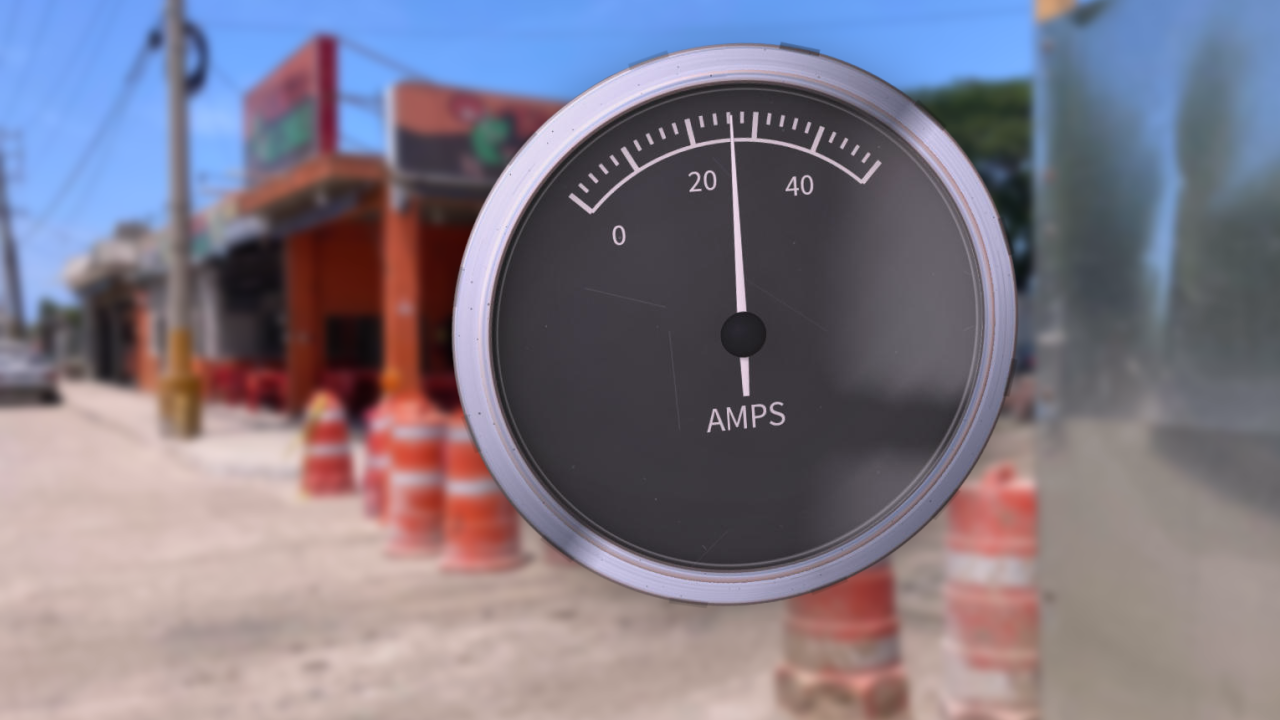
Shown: 26 A
